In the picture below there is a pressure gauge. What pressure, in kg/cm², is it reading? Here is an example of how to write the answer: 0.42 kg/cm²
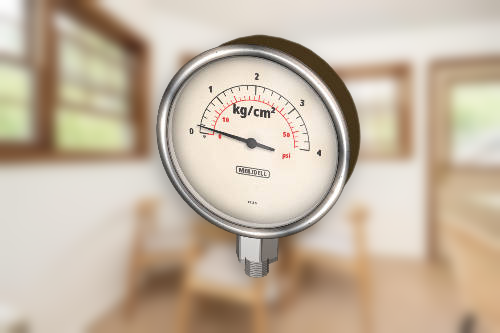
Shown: 0.2 kg/cm²
